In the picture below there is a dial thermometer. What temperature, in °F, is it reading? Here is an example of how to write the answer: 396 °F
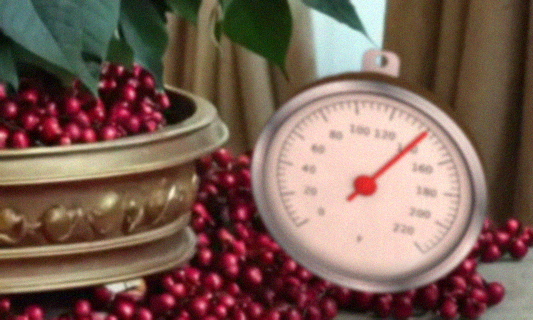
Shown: 140 °F
